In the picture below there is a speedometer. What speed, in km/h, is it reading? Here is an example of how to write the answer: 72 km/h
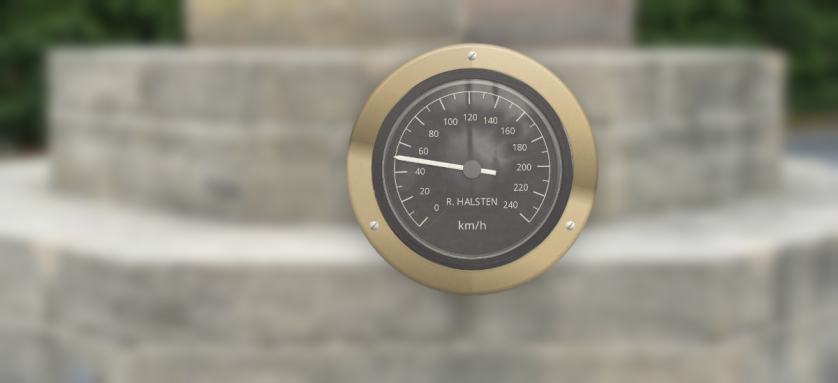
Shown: 50 km/h
